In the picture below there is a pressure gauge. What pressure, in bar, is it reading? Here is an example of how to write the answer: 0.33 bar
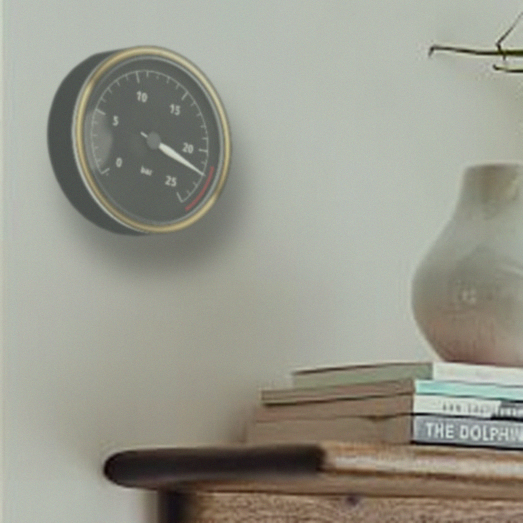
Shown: 22 bar
